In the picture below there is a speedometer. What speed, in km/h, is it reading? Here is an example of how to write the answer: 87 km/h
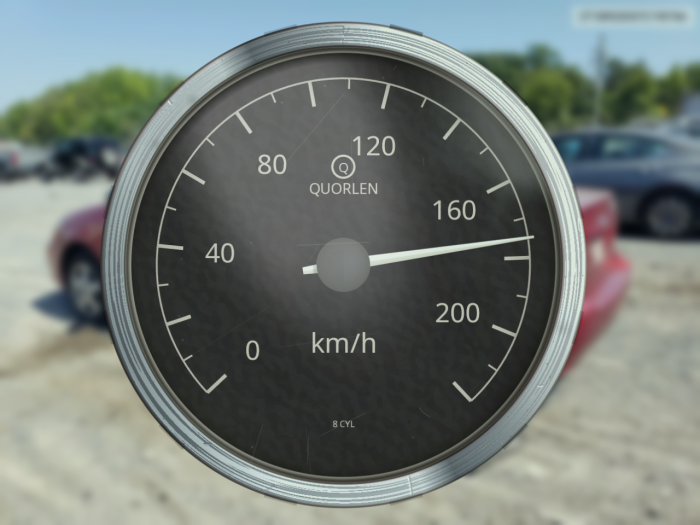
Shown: 175 km/h
